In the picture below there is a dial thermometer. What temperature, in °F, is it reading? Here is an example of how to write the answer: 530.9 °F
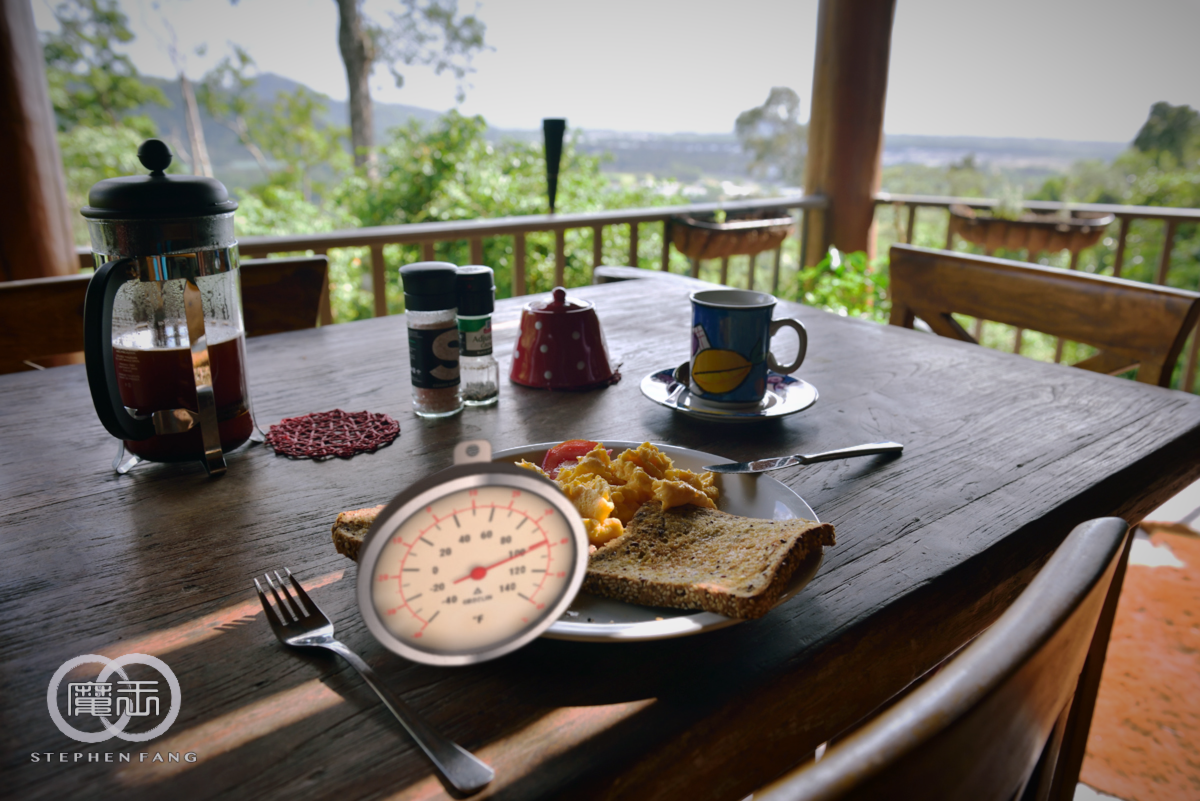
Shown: 100 °F
